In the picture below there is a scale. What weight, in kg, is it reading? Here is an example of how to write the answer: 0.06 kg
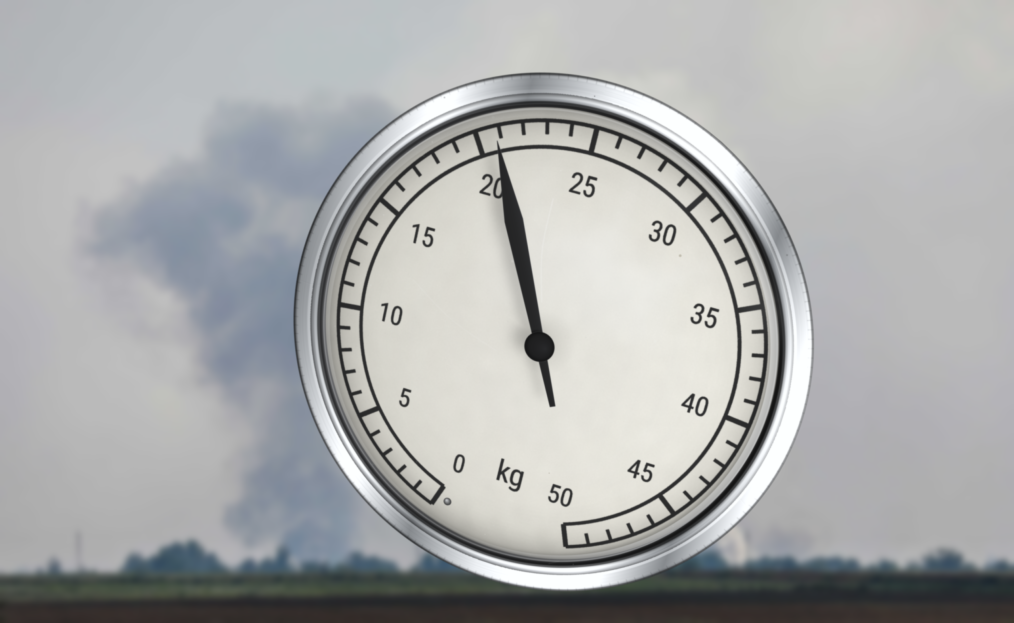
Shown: 21 kg
